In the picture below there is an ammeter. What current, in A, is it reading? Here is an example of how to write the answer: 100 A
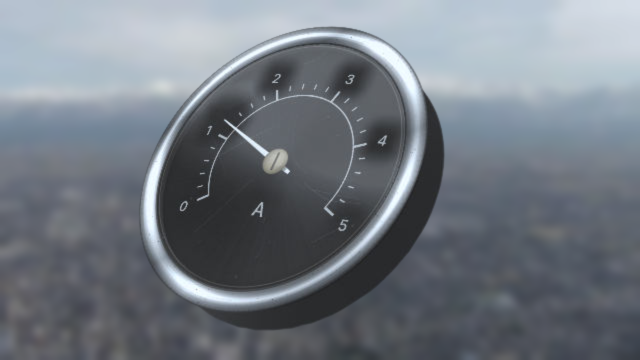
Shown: 1.2 A
